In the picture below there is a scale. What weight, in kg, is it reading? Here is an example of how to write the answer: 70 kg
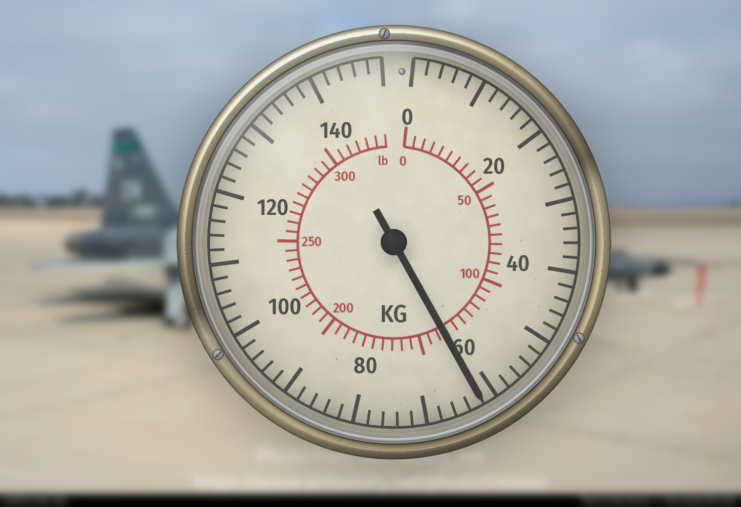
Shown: 62 kg
